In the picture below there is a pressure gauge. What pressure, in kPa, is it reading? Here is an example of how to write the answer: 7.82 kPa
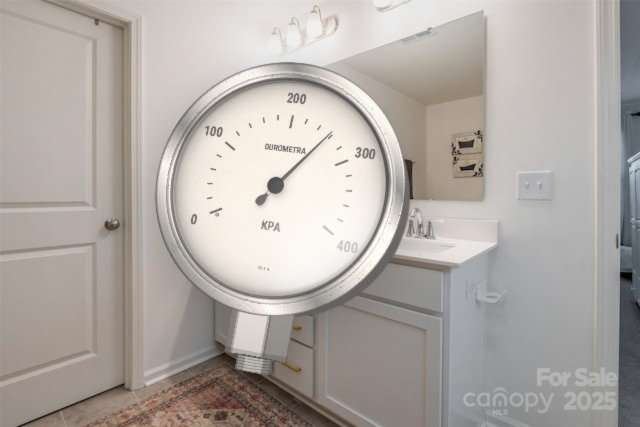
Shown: 260 kPa
